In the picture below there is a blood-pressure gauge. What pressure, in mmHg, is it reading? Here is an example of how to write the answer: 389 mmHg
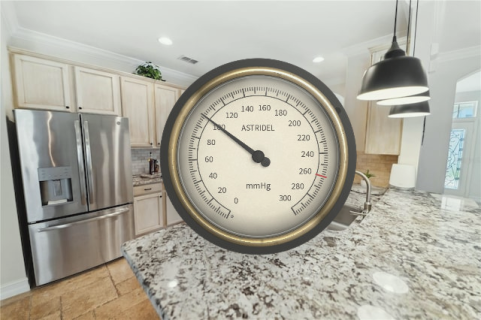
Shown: 100 mmHg
